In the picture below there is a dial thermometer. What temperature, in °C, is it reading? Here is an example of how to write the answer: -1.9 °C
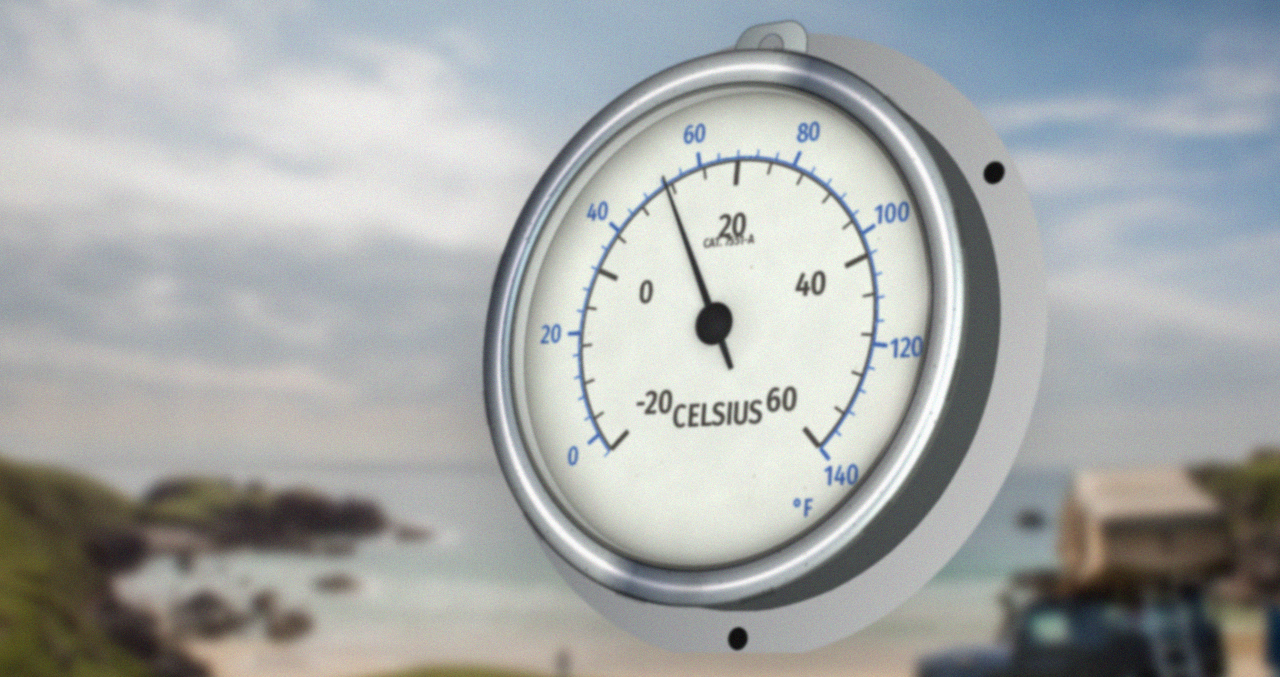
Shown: 12 °C
